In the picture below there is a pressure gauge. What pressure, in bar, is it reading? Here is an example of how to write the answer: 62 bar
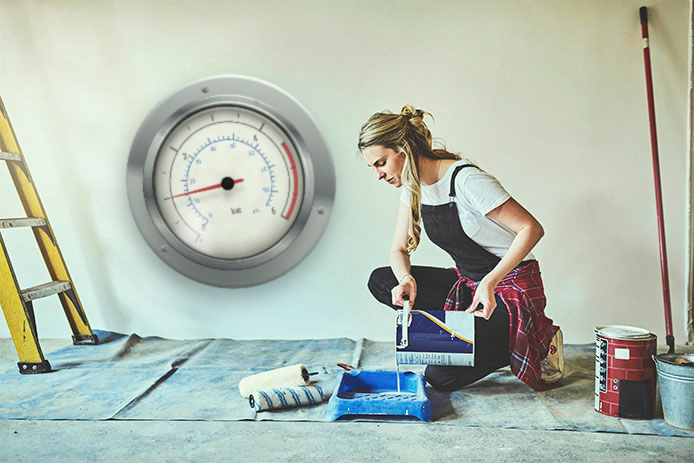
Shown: 1 bar
